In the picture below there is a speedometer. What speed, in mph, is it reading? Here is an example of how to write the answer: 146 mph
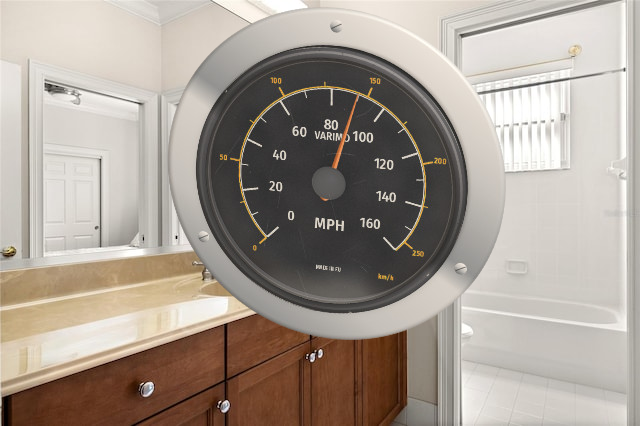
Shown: 90 mph
